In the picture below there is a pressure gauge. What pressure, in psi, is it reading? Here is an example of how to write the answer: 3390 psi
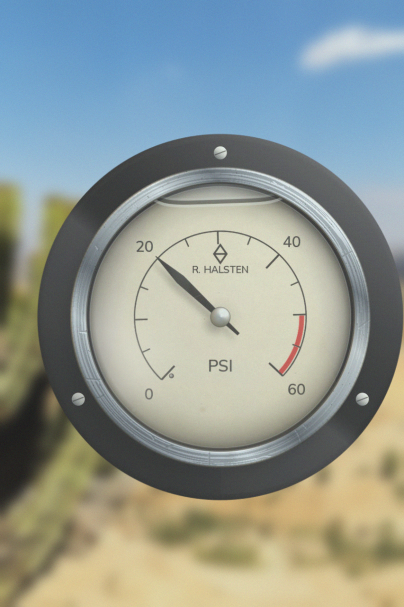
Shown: 20 psi
